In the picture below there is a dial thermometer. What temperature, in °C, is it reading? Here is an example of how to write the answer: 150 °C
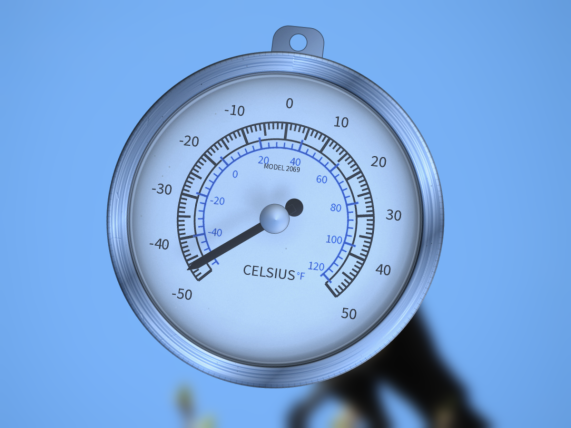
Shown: -47 °C
